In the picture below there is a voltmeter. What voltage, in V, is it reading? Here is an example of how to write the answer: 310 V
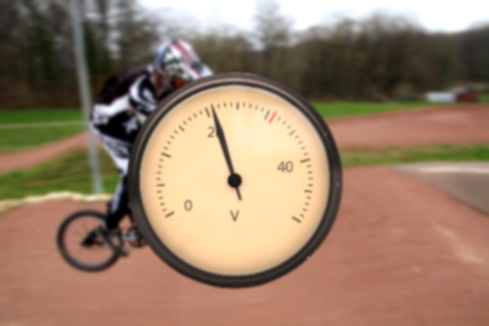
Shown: 21 V
